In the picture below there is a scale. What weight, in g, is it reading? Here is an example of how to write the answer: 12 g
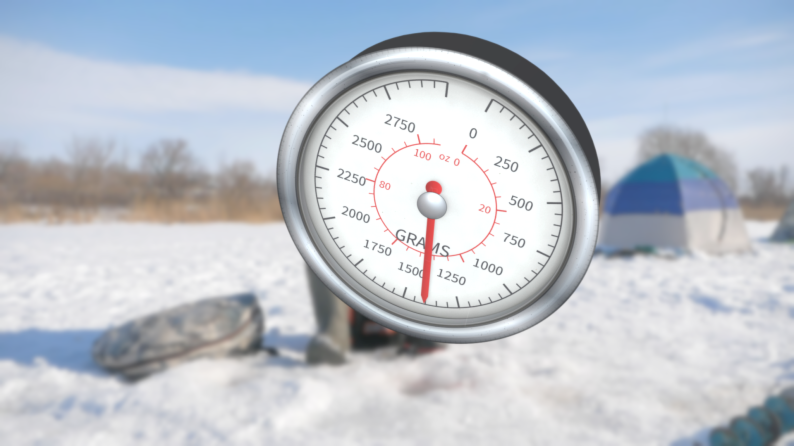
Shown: 1400 g
